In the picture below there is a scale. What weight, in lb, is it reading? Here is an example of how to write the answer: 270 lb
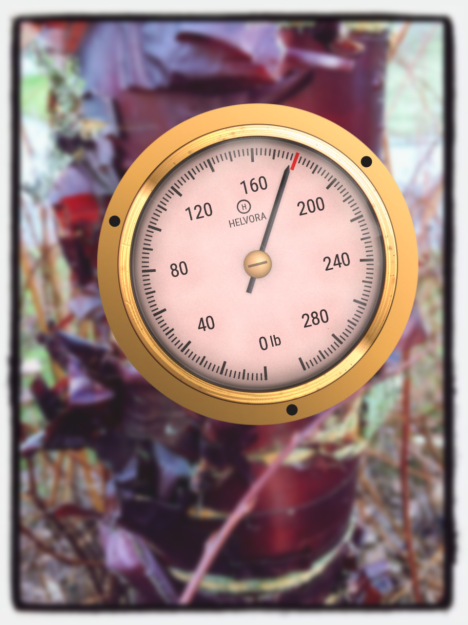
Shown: 178 lb
